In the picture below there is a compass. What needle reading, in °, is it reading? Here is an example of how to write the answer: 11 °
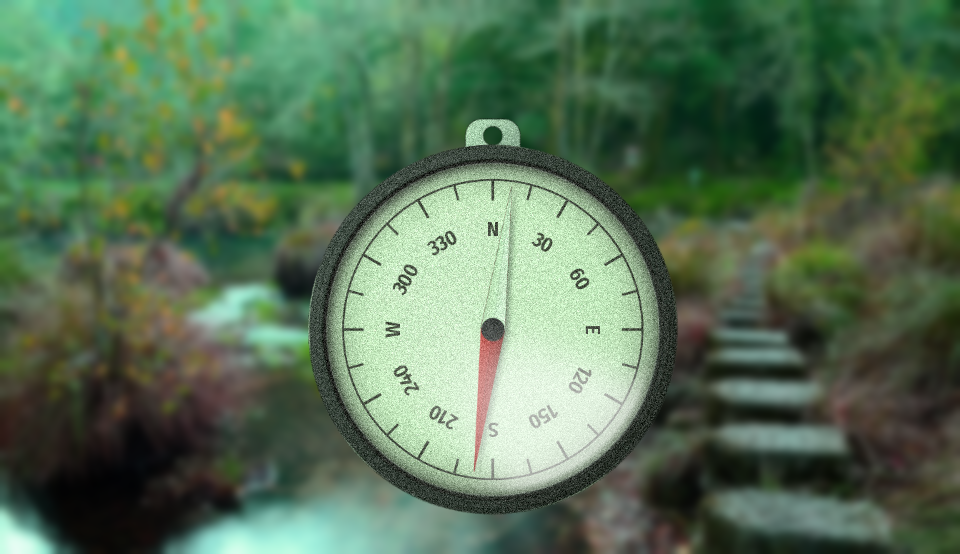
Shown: 187.5 °
